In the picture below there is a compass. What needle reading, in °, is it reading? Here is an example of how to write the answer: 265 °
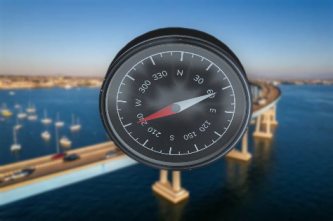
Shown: 240 °
